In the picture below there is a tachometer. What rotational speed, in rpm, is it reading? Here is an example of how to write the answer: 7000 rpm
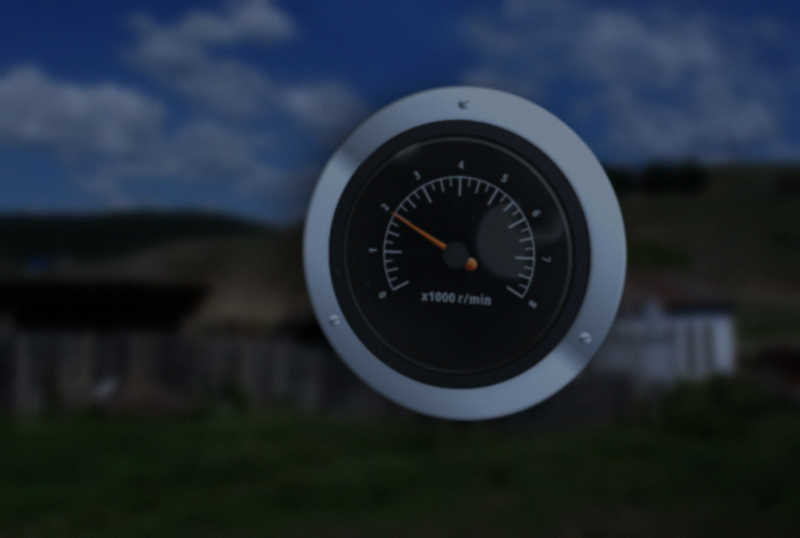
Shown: 2000 rpm
